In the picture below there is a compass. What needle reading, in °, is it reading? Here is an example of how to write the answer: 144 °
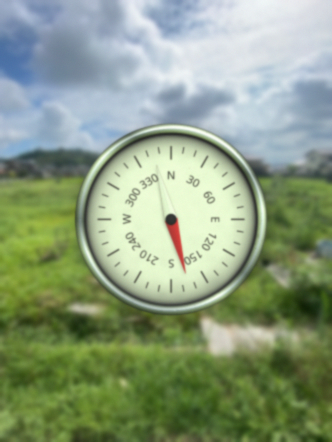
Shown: 165 °
